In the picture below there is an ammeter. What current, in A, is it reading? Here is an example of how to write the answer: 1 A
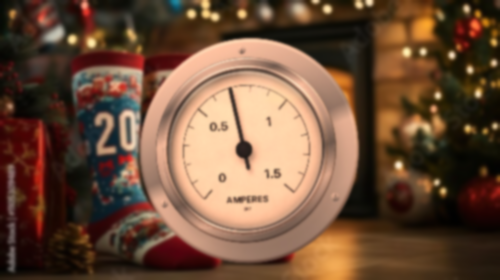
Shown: 0.7 A
